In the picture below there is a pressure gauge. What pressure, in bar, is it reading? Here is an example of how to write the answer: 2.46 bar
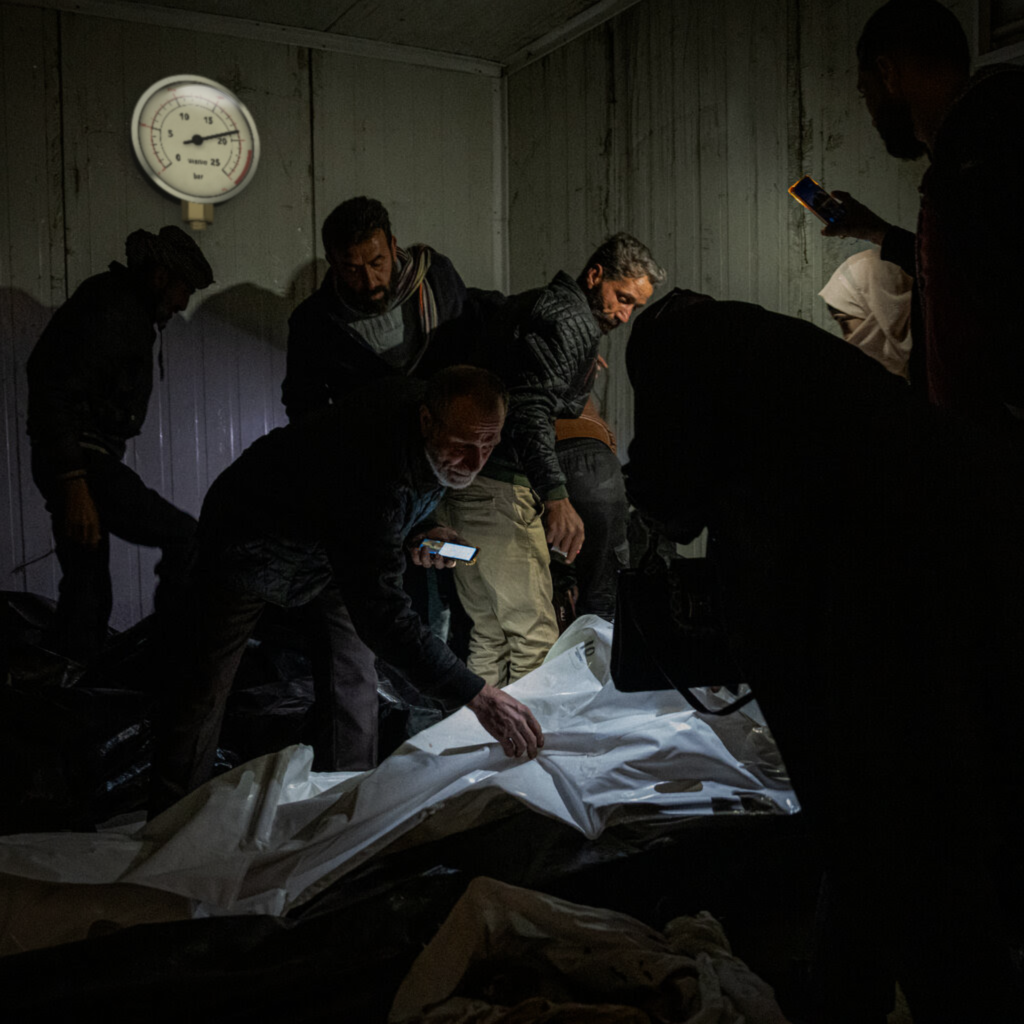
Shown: 19 bar
